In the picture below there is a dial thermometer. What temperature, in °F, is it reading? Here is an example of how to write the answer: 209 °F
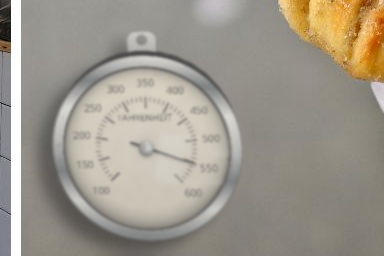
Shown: 550 °F
